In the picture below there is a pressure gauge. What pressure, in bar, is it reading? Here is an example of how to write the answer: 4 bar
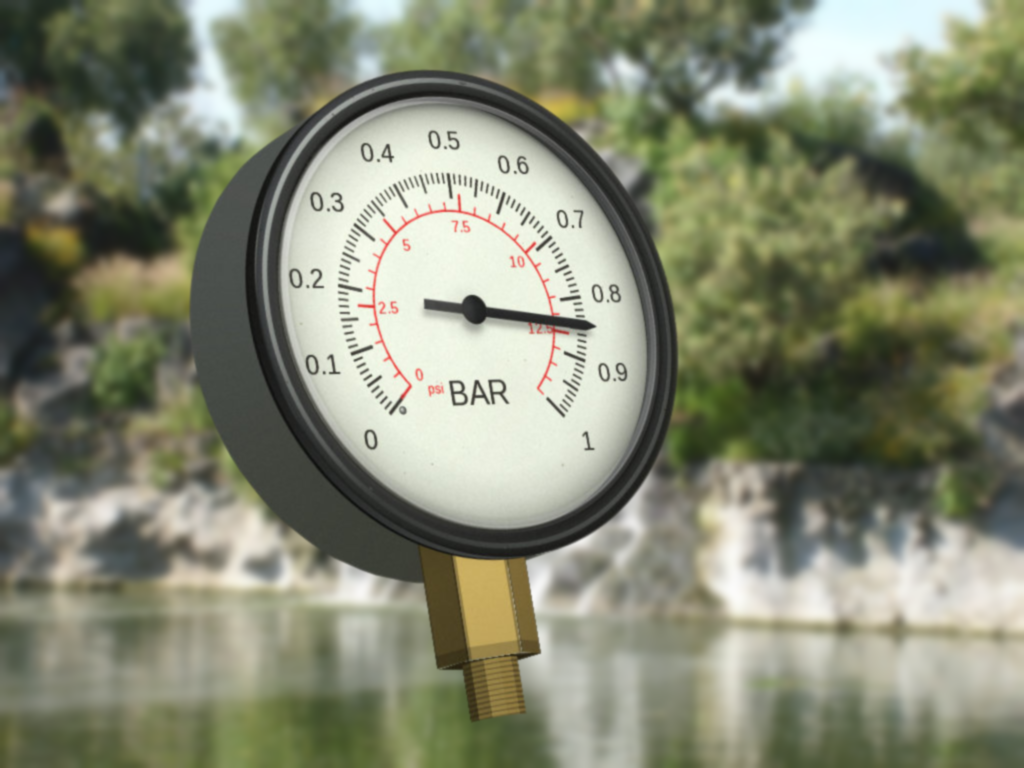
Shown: 0.85 bar
